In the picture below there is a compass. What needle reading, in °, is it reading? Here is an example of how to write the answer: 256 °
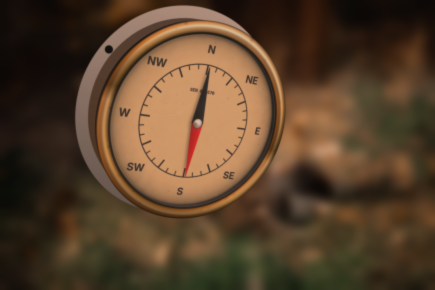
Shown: 180 °
